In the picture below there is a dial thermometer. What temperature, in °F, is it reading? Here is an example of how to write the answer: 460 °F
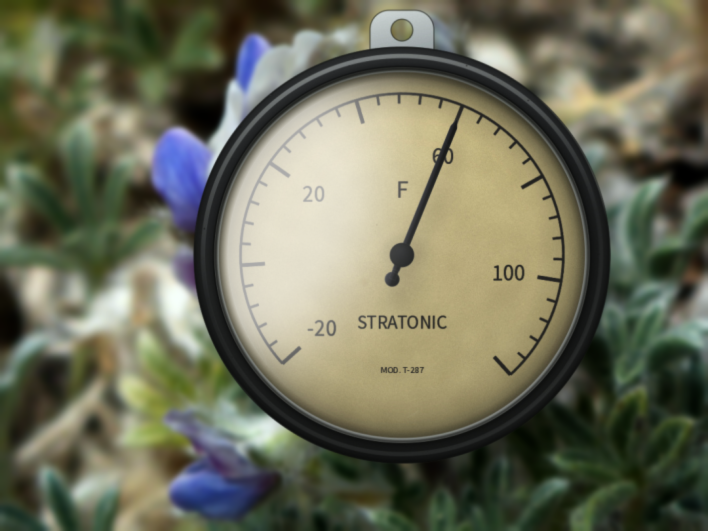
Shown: 60 °F
